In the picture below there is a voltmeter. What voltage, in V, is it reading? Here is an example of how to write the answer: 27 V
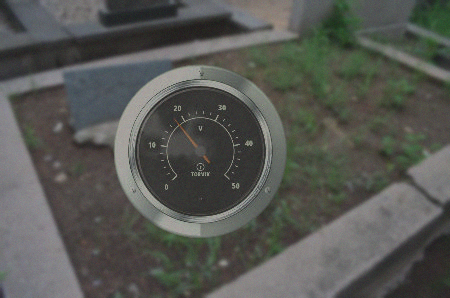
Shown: 18 V
